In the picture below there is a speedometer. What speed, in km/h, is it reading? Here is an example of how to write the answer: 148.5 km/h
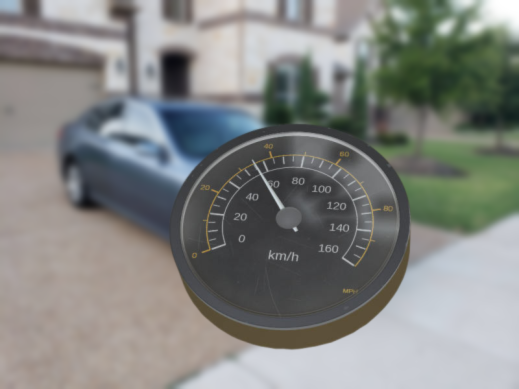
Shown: 55 km/h
